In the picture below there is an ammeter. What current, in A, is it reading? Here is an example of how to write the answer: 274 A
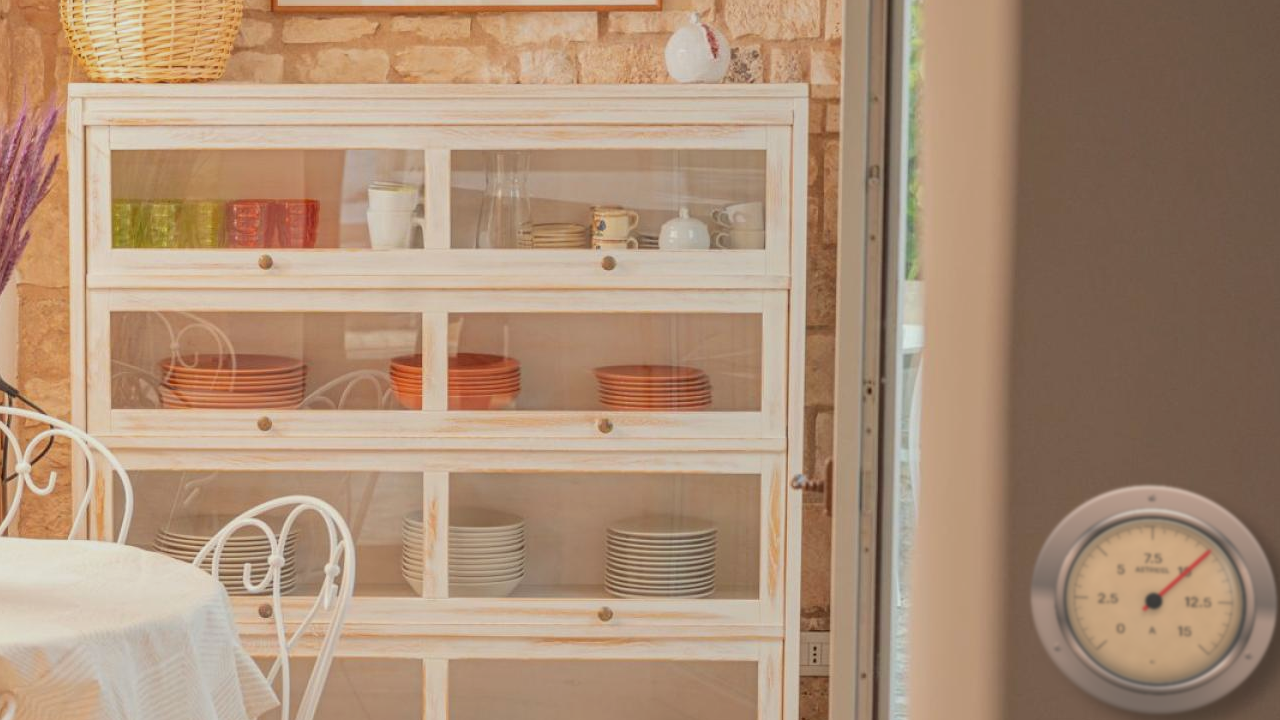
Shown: 10 A
